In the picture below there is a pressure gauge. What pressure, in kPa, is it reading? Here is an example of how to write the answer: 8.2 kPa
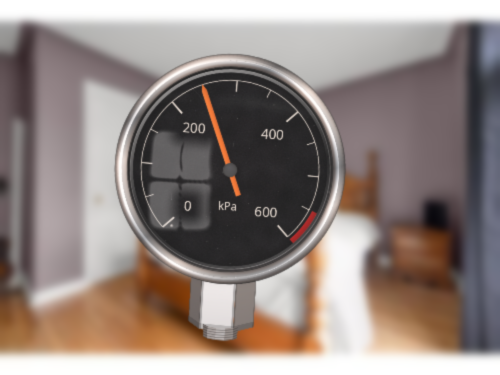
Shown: 250 kPa
